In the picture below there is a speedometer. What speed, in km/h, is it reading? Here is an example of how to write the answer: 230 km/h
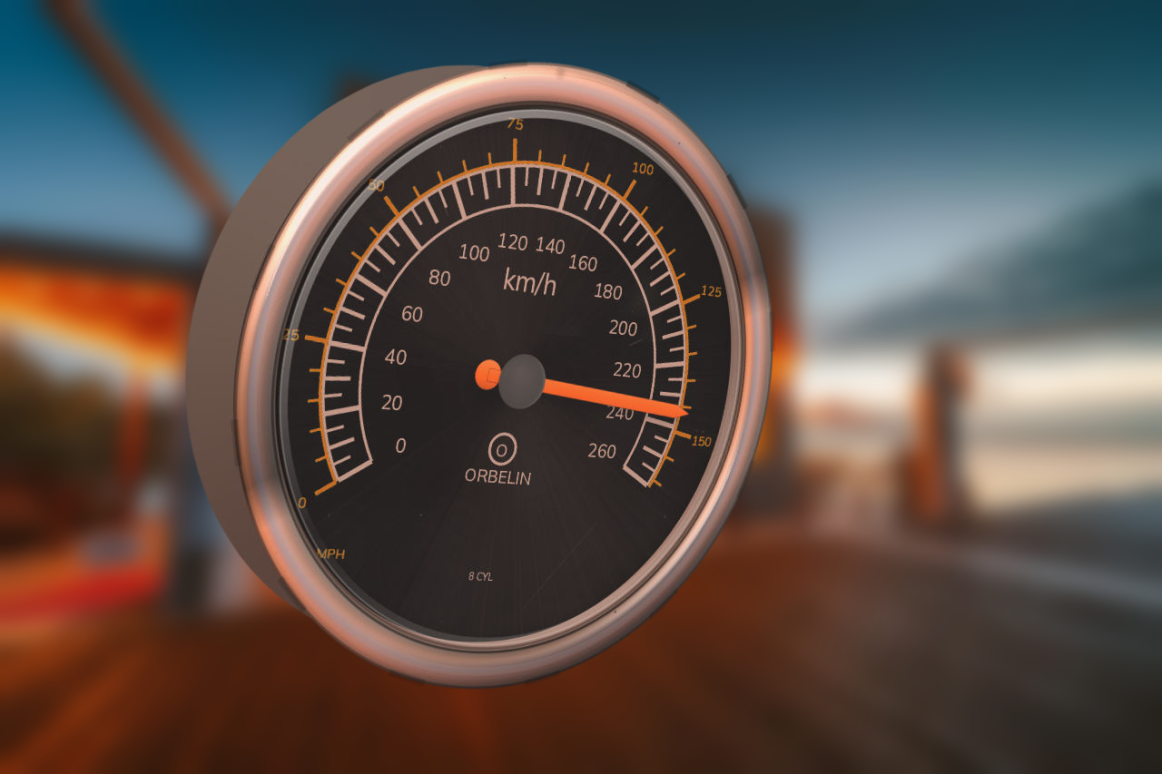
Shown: 235 km/h
